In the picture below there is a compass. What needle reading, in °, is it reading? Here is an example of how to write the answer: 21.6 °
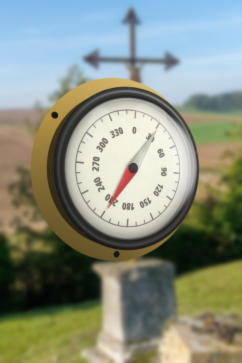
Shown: 210 °
